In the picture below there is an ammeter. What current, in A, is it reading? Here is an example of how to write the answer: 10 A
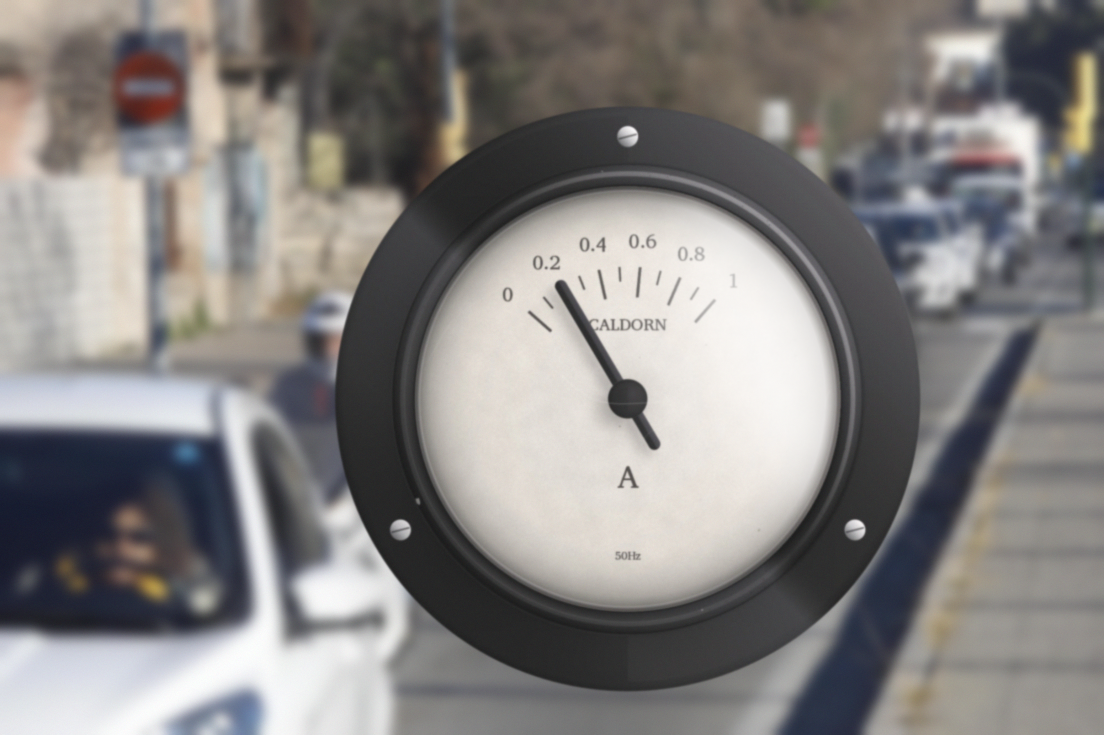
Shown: 0.2 A
